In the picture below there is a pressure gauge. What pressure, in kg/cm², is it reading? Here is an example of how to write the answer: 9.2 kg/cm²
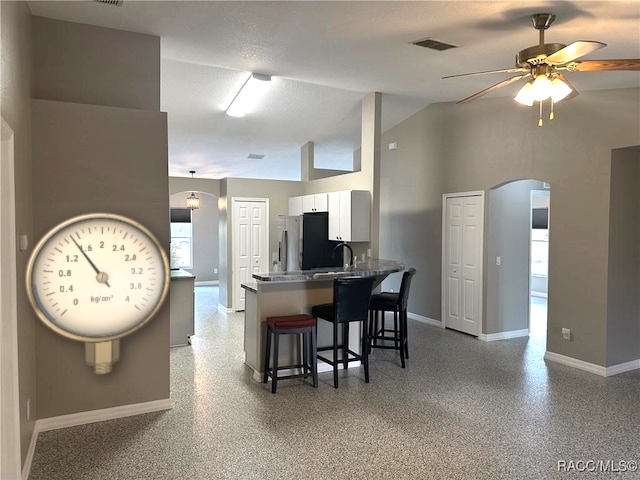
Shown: 1.5 kg/cm²
